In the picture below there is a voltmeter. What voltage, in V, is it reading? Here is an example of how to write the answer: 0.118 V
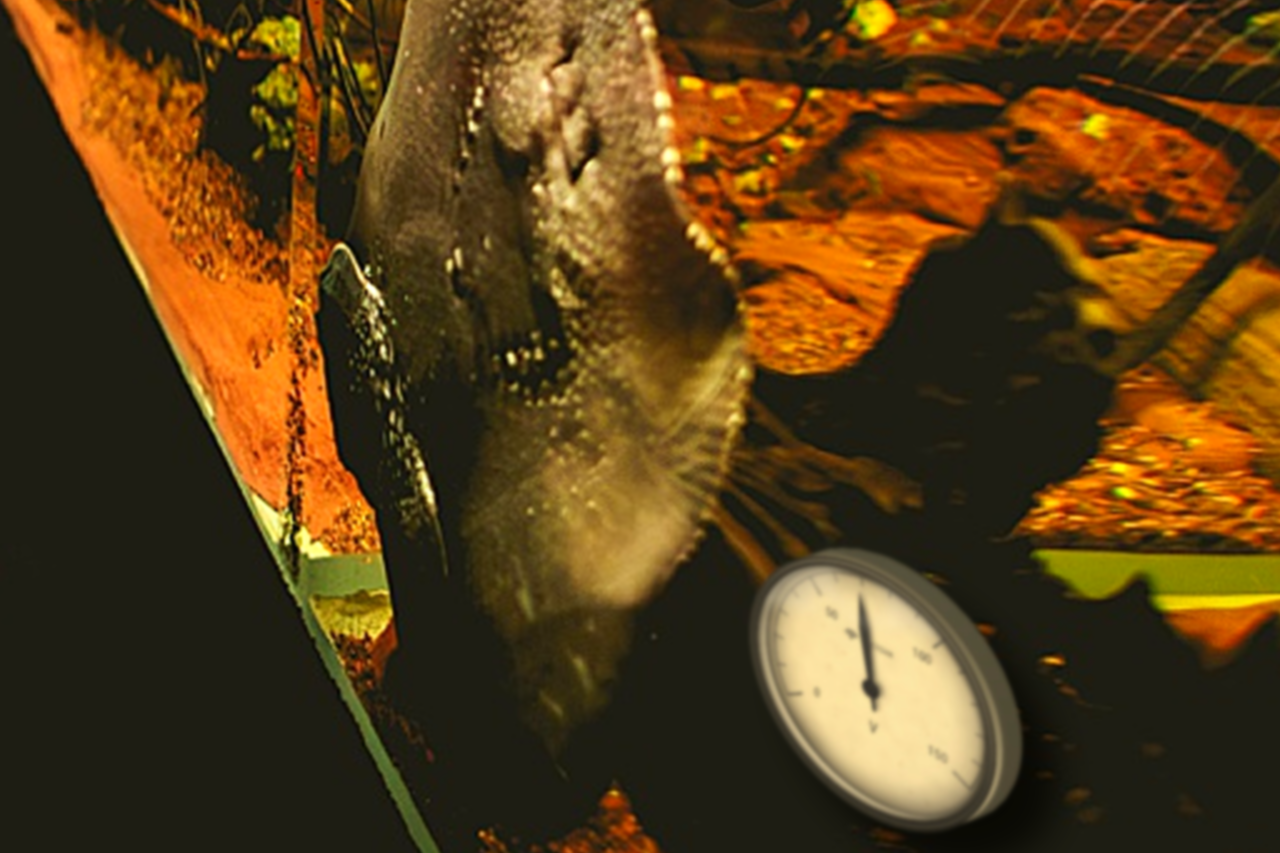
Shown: 70 V
